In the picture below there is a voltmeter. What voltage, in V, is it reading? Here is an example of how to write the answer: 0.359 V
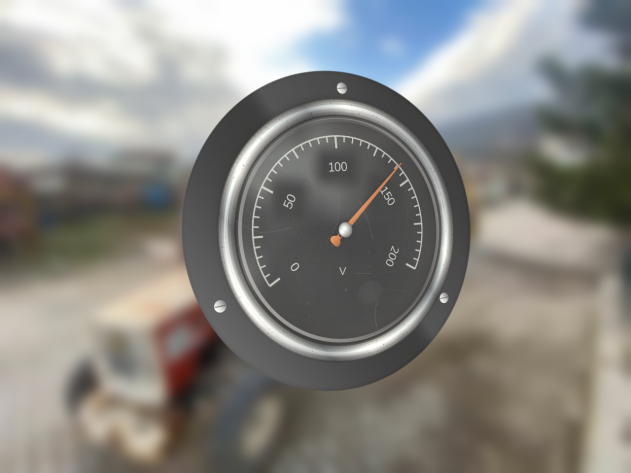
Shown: 140 V
